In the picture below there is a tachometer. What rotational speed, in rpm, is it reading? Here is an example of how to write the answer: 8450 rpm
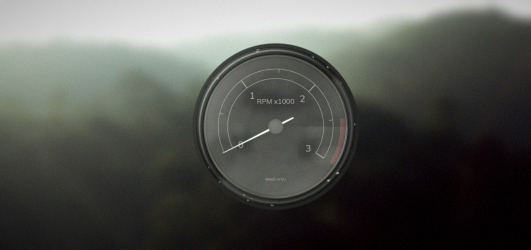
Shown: 0 rpm
